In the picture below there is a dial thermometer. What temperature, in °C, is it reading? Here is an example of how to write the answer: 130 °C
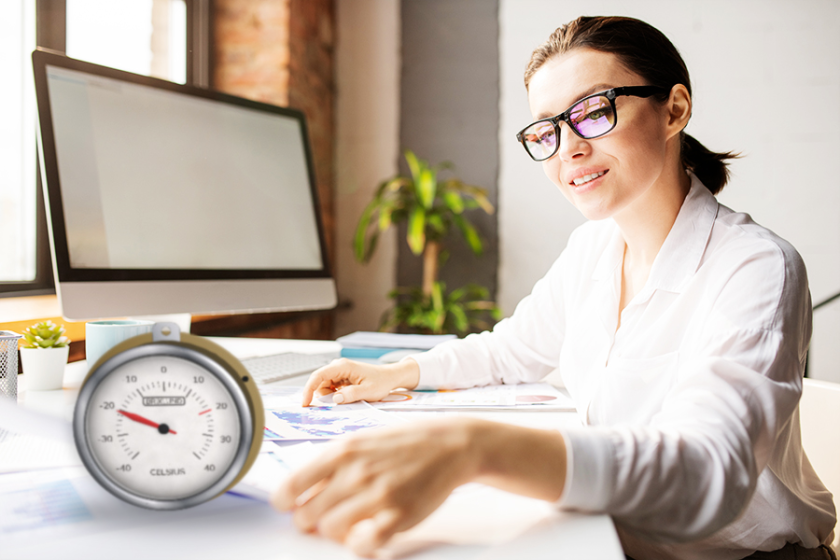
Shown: -20 °C
